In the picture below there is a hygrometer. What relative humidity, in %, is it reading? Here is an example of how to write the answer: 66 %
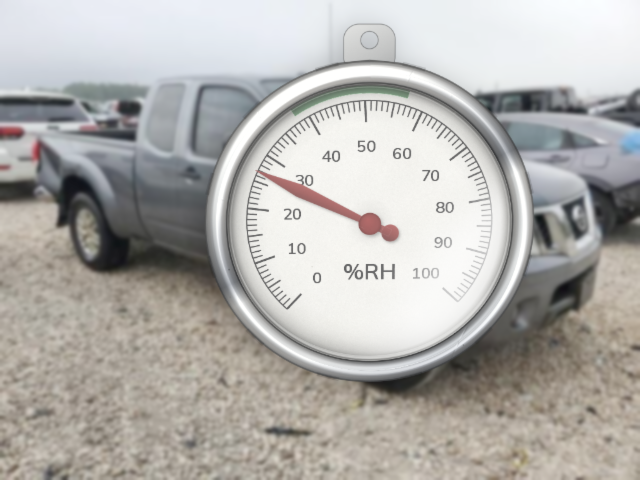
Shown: 27 %
